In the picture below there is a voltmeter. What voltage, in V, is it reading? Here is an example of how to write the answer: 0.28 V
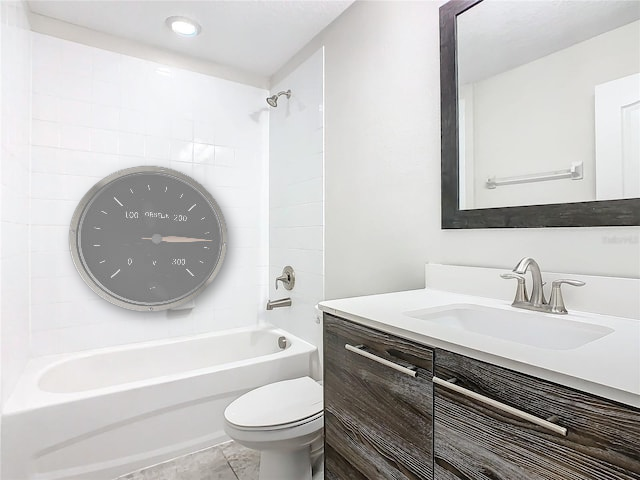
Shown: 250 V
